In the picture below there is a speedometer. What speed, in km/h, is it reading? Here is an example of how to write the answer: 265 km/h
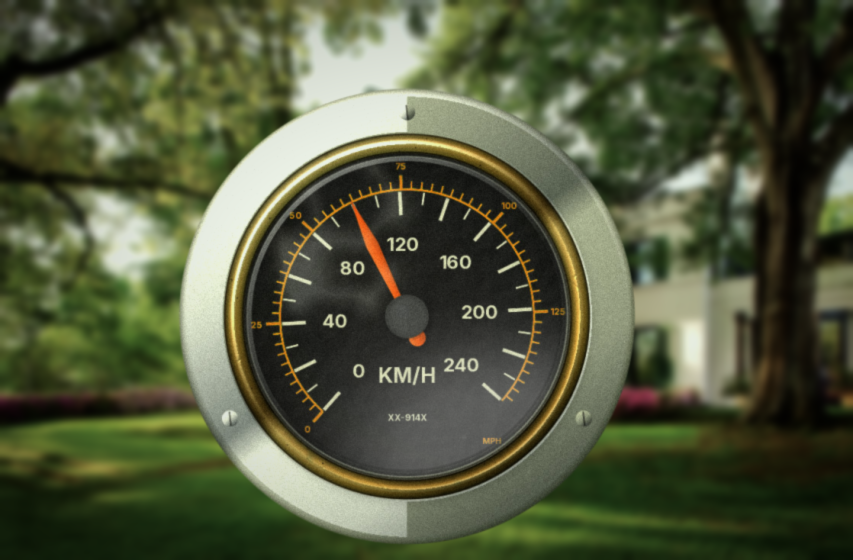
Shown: 100 km/h
